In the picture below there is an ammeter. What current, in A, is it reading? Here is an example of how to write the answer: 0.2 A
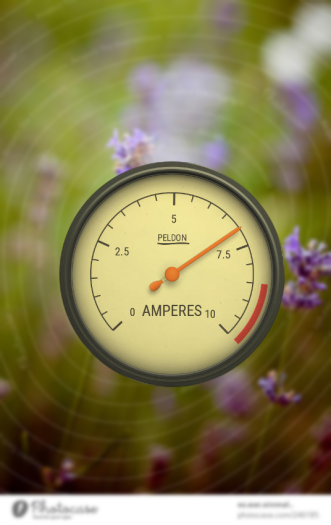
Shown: 7 A
